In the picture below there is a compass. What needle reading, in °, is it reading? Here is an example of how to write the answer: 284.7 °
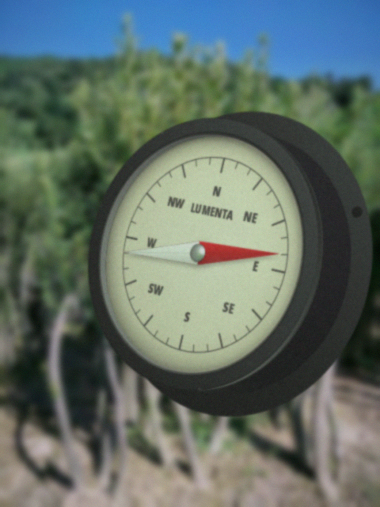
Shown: 80 °
